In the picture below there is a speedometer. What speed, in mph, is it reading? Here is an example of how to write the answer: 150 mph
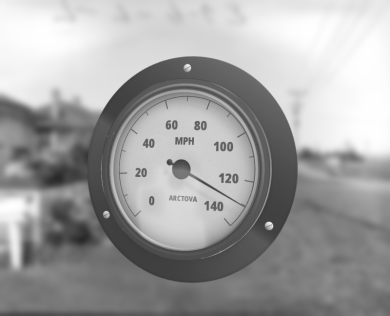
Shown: 130 mph
